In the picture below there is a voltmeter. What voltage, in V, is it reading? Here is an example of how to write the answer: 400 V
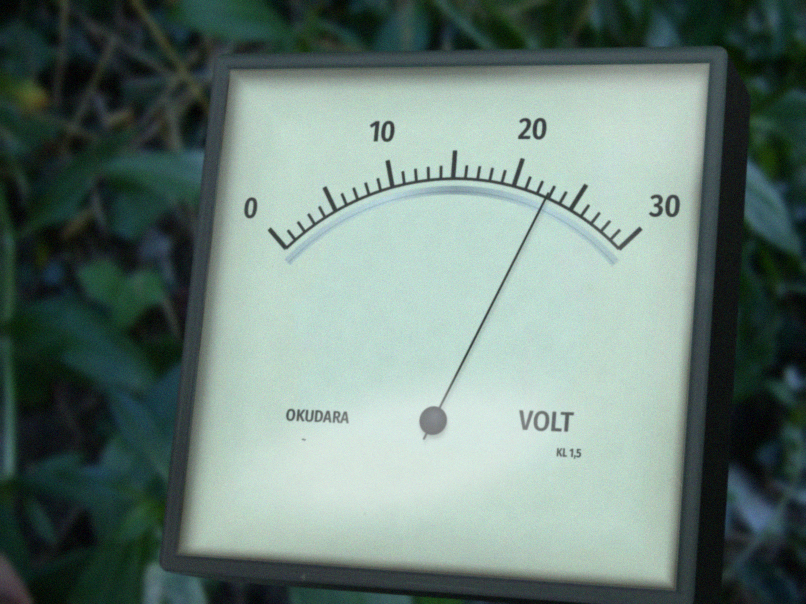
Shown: 23 V
